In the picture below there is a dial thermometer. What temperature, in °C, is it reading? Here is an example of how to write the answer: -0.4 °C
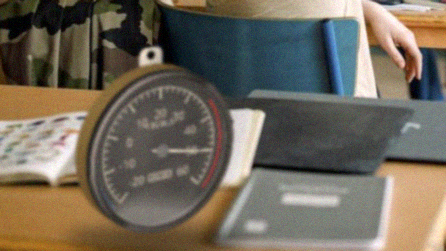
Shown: 50 °C
